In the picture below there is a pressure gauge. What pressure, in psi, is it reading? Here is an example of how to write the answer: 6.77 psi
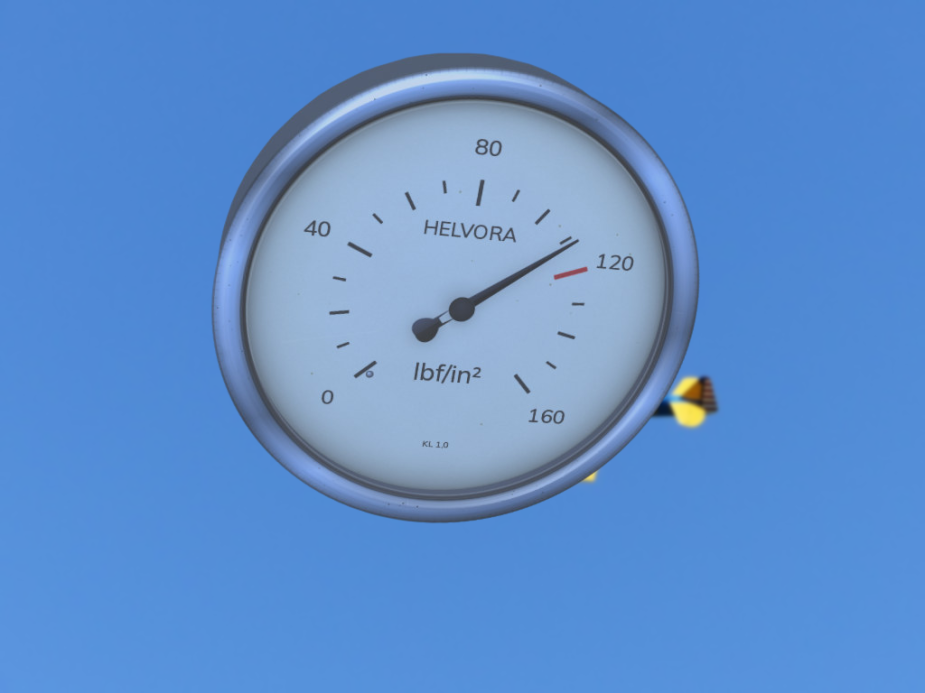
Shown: 110 psi
